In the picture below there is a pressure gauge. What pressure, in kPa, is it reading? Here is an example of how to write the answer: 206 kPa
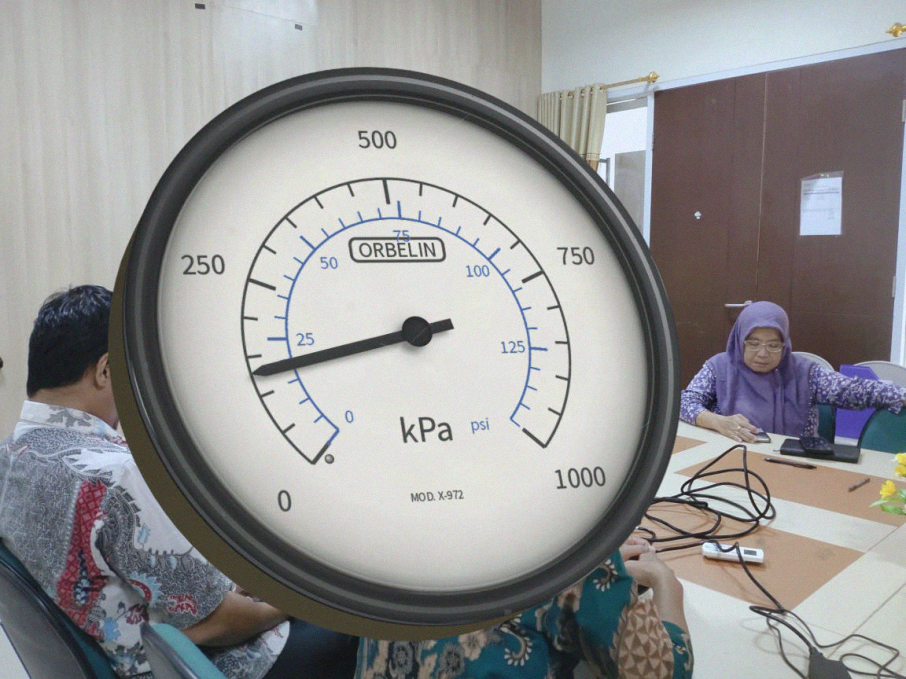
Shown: 125 kPa
